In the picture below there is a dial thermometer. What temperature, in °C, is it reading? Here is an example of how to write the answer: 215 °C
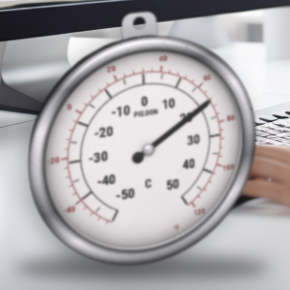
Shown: 20 °C
